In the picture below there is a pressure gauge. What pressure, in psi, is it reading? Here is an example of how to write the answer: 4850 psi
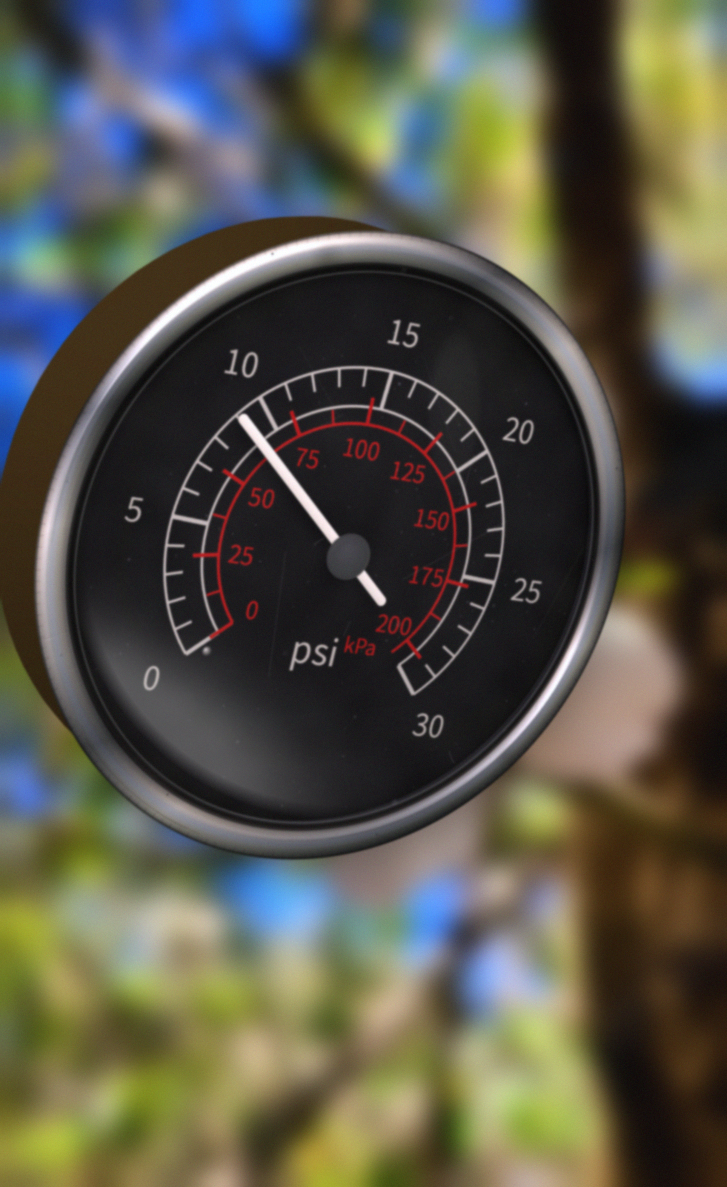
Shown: 9 psi
